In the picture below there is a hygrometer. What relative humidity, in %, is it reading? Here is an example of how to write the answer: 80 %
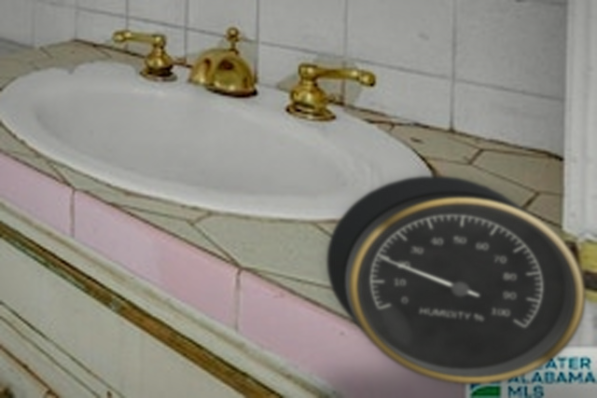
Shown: 20 %
